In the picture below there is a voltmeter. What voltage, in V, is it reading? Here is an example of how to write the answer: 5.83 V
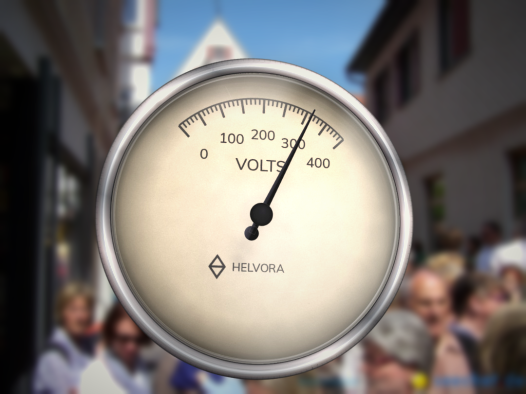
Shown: 310 V
